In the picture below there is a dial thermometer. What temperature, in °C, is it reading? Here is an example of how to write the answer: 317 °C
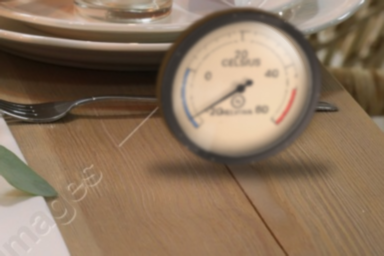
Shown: -16 °C
